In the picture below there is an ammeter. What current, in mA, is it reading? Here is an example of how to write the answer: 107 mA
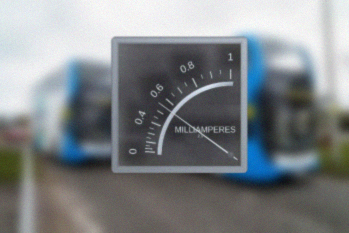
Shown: 0.55 mA
